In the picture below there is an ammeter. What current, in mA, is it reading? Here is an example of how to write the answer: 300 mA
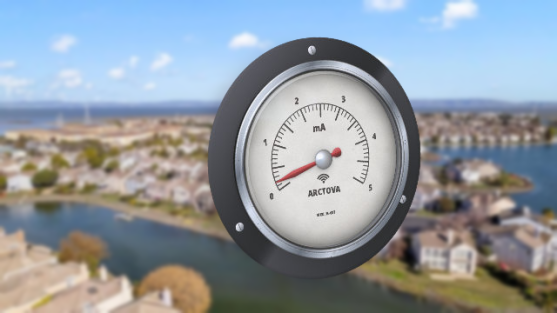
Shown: 0.2 mA
